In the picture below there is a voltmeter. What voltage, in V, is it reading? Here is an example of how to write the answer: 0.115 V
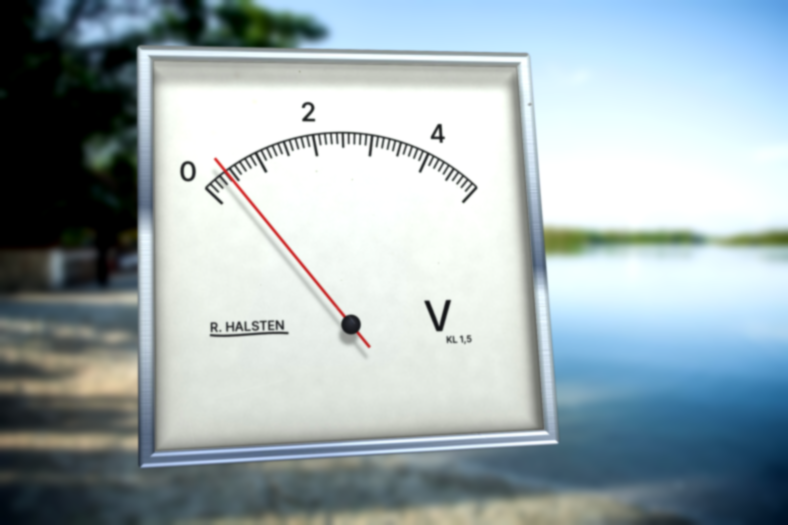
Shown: 0.4 V
